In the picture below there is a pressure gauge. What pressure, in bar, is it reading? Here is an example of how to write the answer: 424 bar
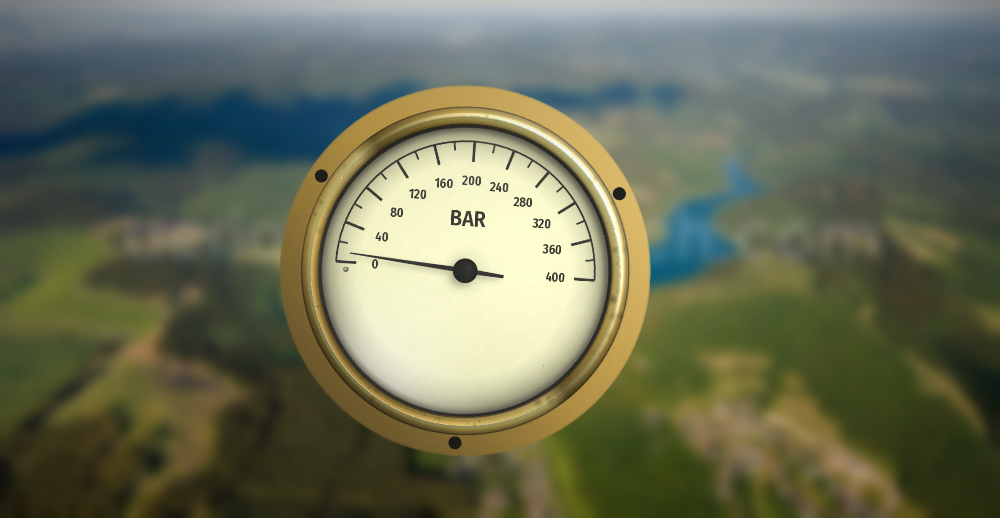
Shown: 10 bar
